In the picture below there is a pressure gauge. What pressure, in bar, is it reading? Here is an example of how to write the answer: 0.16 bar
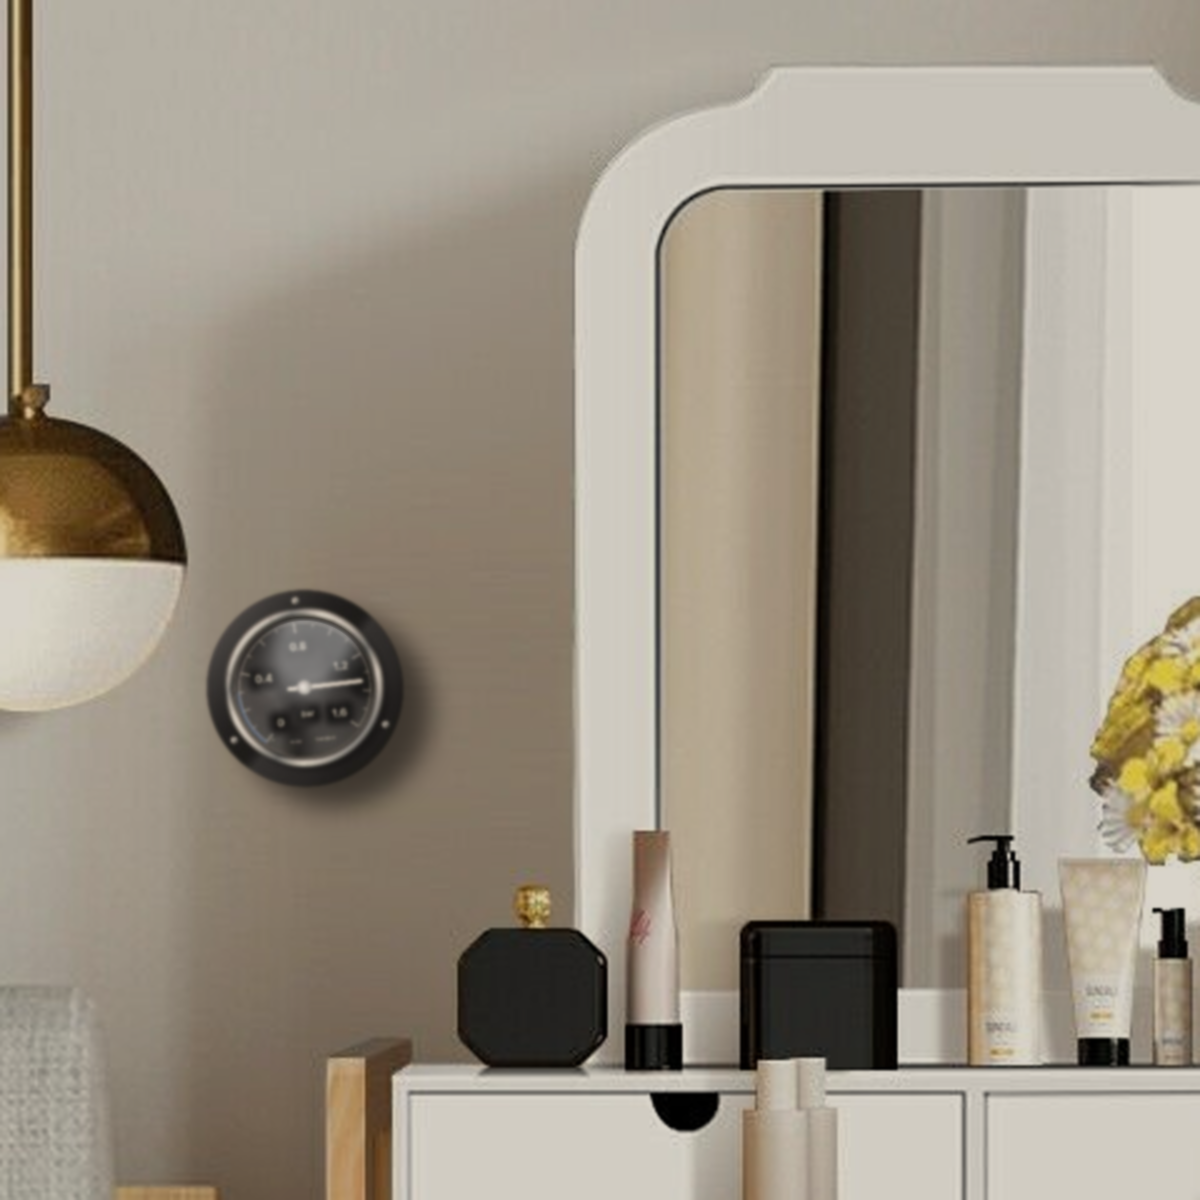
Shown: 1.35 bar
